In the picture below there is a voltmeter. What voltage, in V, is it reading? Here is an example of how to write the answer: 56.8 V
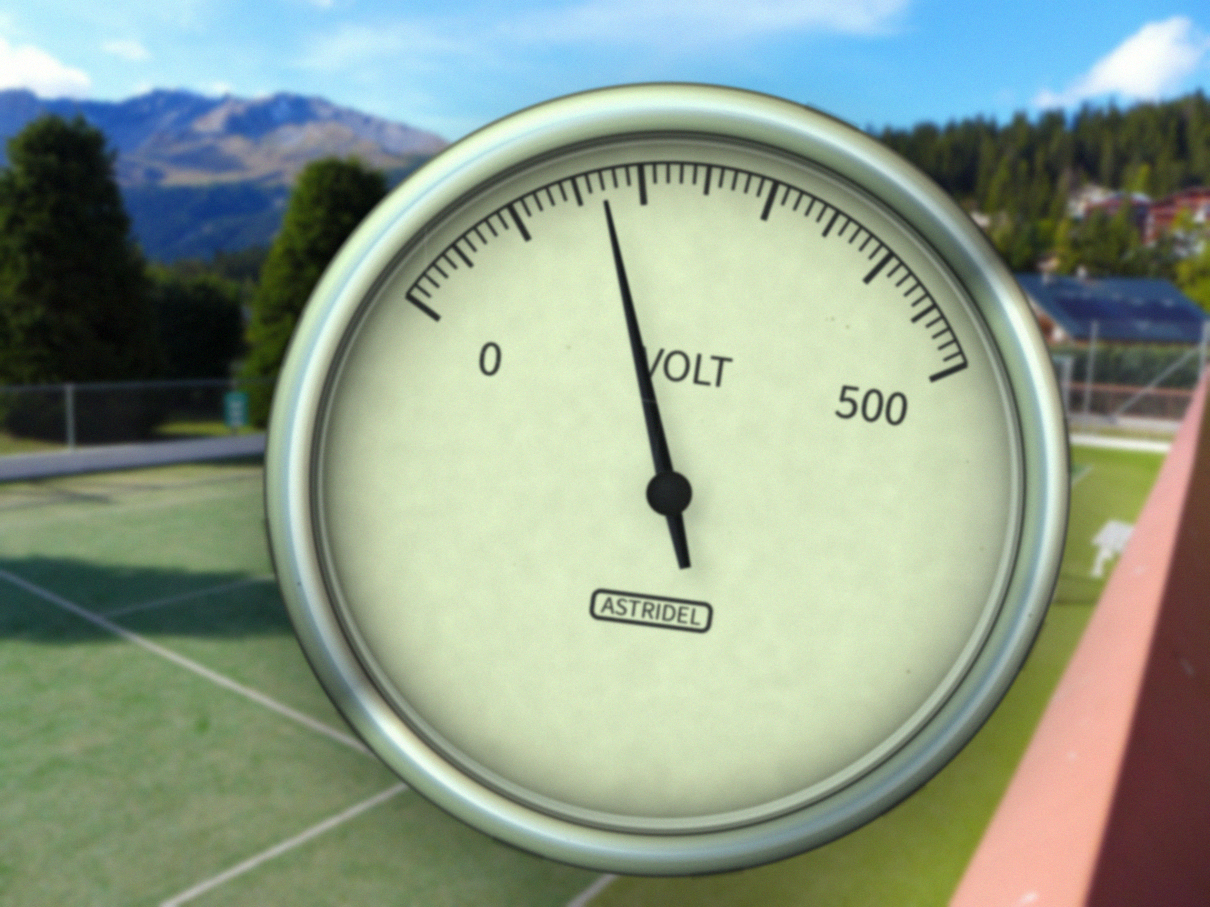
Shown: 170 V
